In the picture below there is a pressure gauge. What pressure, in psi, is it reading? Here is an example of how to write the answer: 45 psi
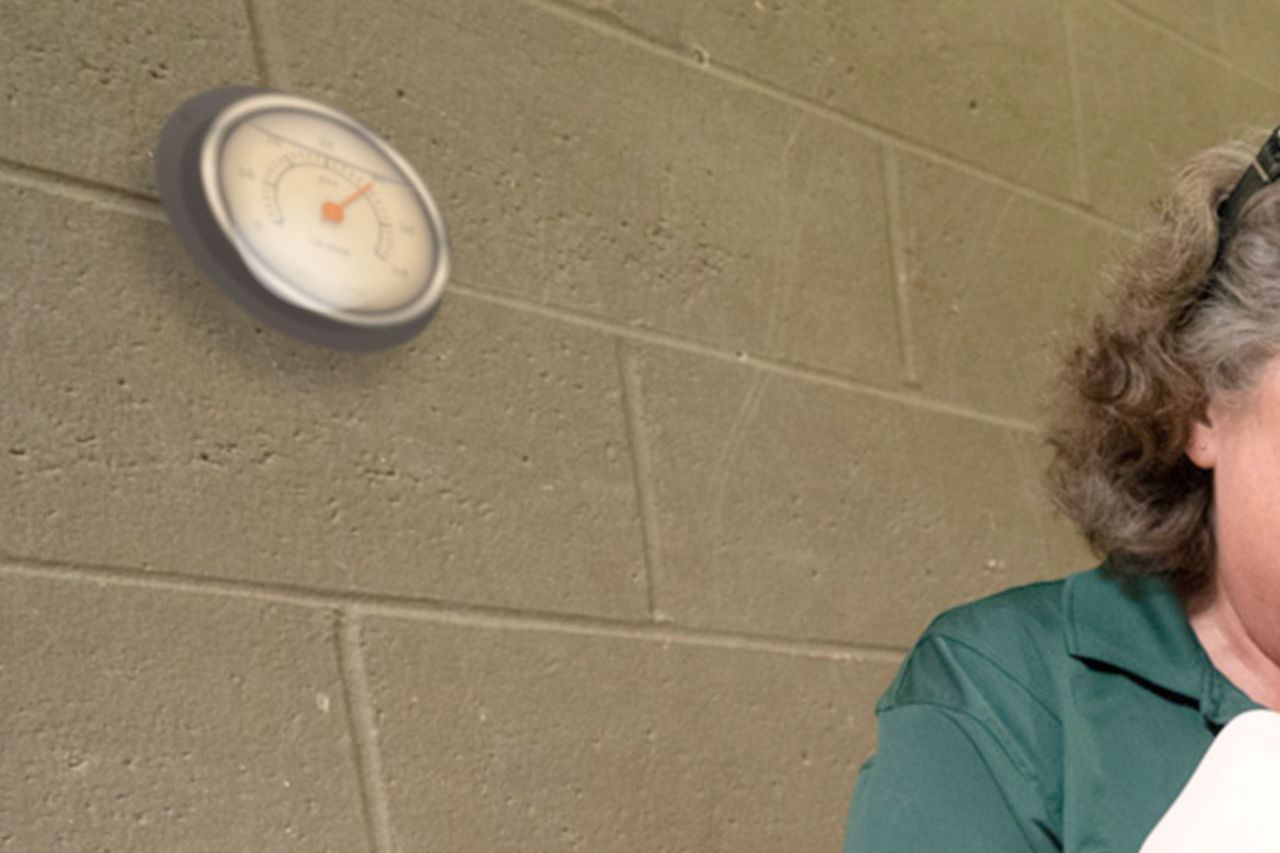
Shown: 40 psi
